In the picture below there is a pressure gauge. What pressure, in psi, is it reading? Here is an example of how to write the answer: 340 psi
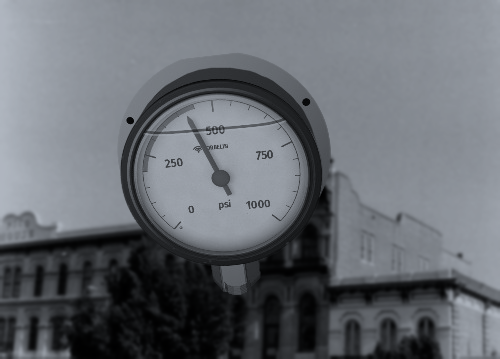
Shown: 425 psi
